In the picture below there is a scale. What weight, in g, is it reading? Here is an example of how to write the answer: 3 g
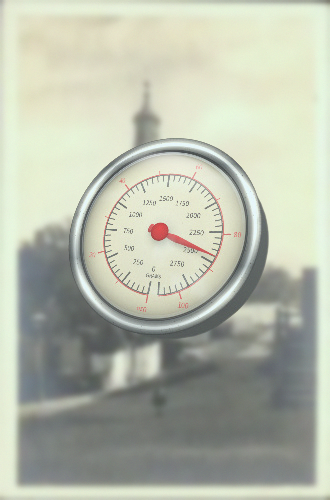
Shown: 2450 g
